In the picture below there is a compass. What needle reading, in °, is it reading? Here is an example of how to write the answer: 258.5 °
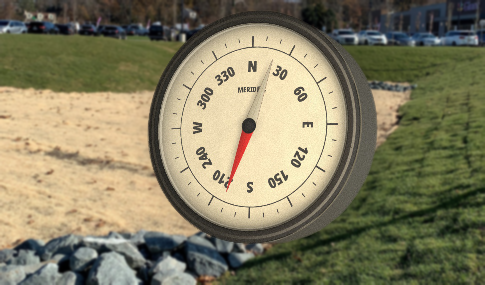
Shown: 200 °
